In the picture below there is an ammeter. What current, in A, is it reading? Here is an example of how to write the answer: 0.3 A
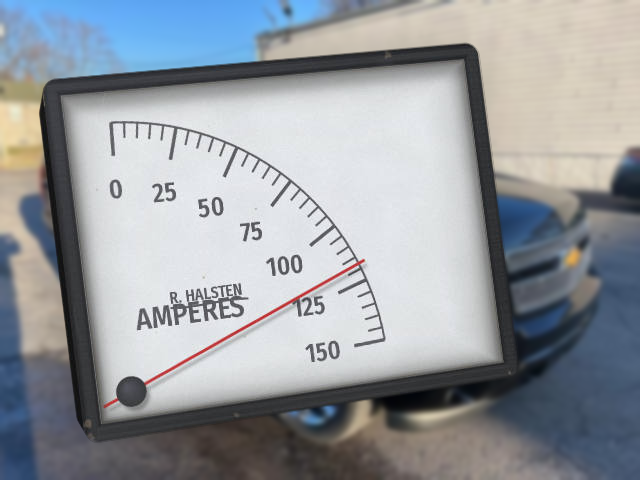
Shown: 117.5 A
